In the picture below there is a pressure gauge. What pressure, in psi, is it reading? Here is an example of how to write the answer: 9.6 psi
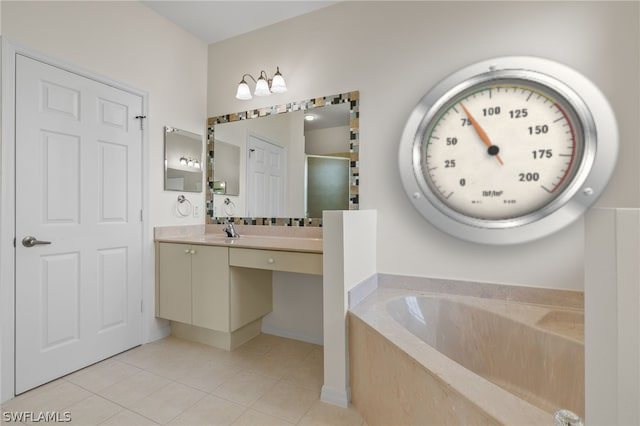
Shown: 80 psi
